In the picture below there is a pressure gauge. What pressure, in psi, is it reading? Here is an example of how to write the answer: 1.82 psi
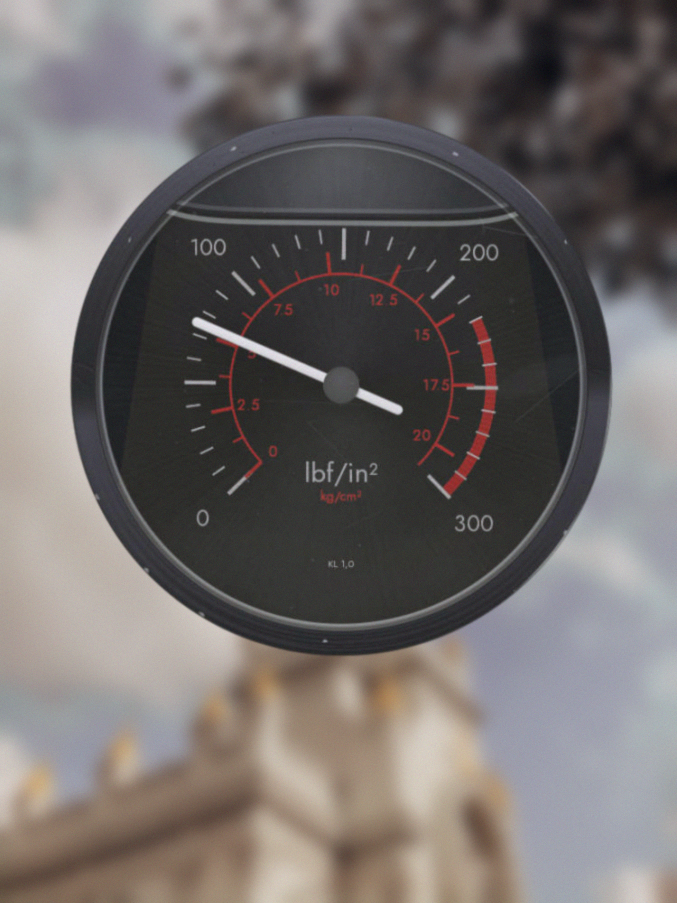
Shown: 75 psi
